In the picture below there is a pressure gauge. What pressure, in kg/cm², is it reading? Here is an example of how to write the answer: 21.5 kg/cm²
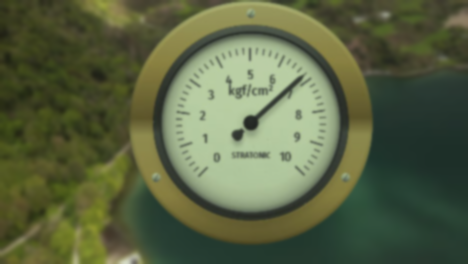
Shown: 6.8 kg/cm²
